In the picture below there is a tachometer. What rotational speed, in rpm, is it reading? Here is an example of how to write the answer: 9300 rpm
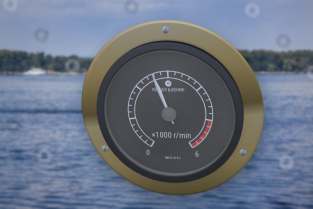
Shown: 2600 rpm
